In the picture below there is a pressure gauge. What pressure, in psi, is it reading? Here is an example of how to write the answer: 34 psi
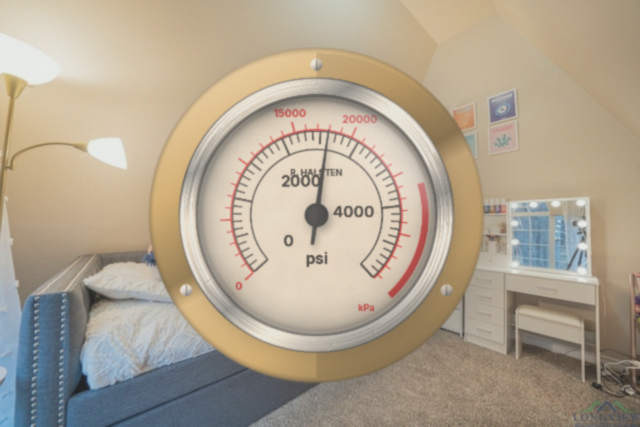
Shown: 2600 psi
